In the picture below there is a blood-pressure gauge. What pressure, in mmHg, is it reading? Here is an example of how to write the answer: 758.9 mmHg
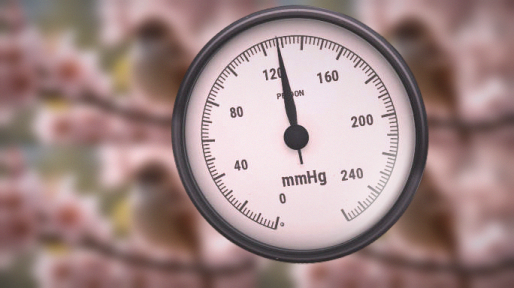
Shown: 128 mmHg
